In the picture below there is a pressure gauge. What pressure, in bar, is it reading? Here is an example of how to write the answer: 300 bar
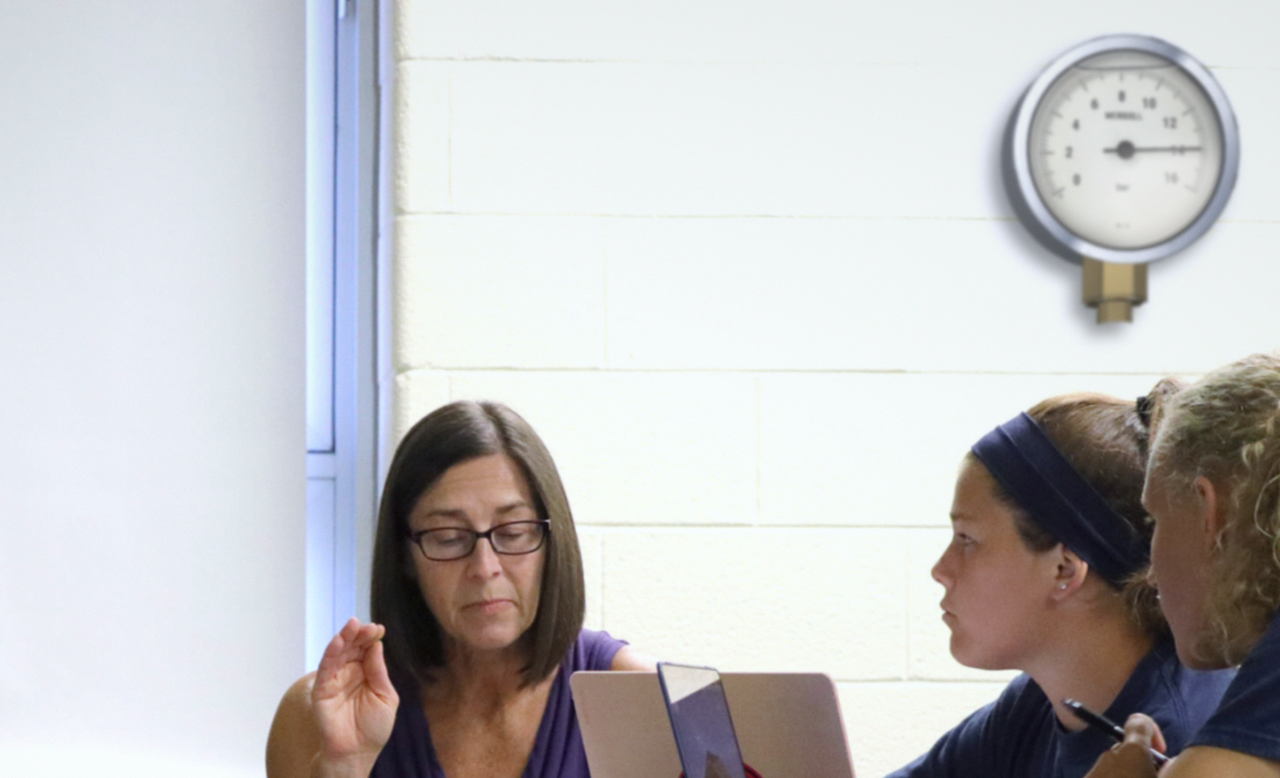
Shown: 14 bar
